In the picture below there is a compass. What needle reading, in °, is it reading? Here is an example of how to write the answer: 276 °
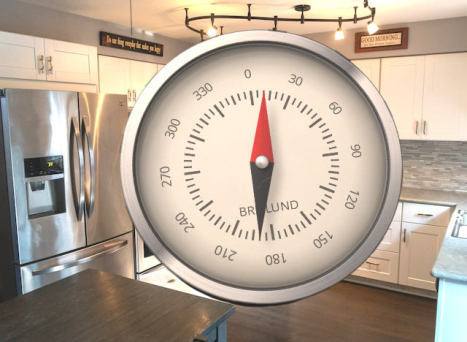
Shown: 10 °
